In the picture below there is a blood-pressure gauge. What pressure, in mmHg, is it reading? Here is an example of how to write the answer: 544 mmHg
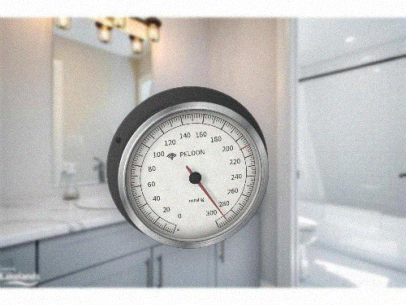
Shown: 290 mmHg
